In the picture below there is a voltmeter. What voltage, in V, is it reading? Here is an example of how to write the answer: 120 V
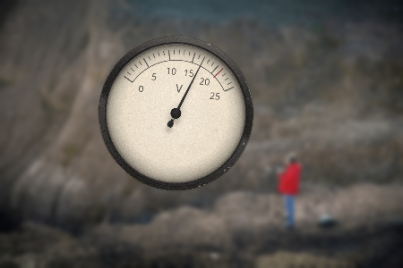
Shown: 17 V
